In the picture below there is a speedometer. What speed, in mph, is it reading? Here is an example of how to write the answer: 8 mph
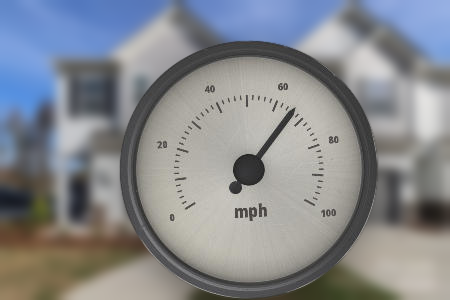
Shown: 66 mph
